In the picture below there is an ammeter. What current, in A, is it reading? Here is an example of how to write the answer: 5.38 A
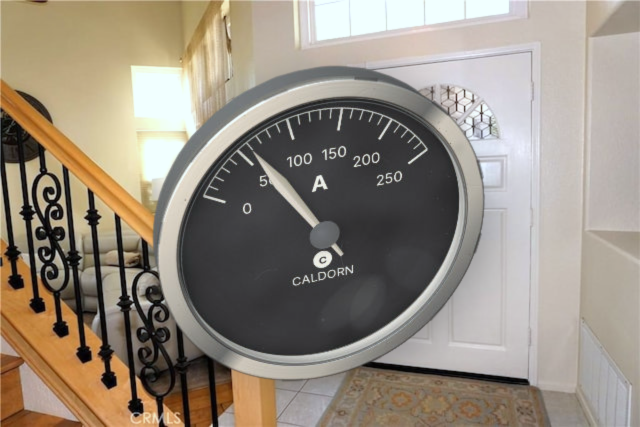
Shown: 60 A
